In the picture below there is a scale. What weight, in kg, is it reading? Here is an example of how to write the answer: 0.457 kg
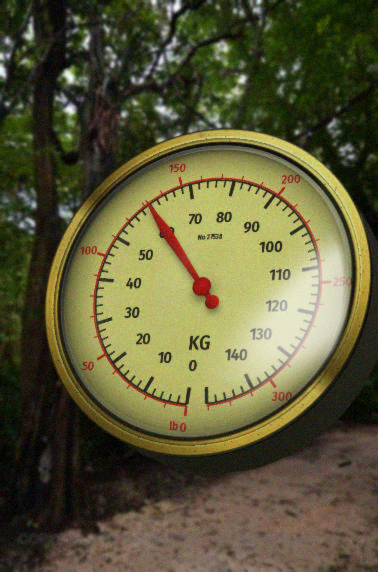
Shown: 60 kg
